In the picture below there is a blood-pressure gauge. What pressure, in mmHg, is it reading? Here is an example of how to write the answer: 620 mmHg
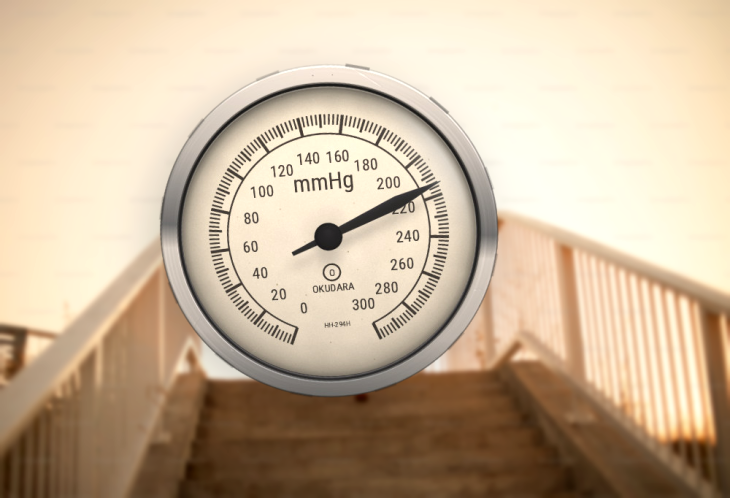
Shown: 214 mmHg
